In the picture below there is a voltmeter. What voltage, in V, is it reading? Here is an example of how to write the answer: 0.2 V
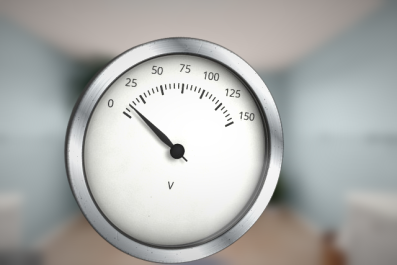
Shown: 10 V
